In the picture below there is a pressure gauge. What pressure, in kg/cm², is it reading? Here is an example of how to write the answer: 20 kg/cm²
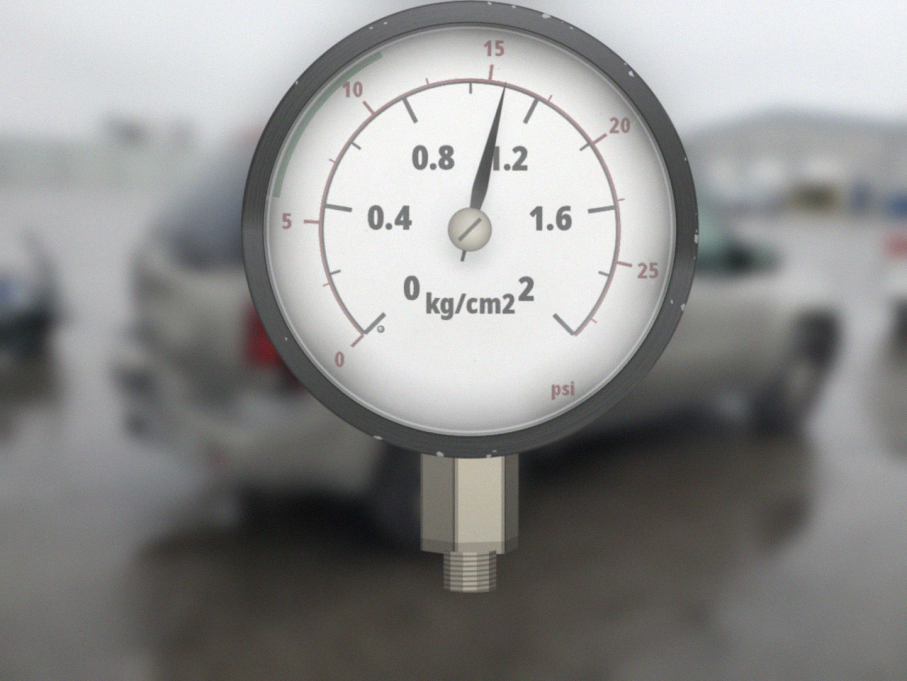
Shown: 1.1 kg/cm²
